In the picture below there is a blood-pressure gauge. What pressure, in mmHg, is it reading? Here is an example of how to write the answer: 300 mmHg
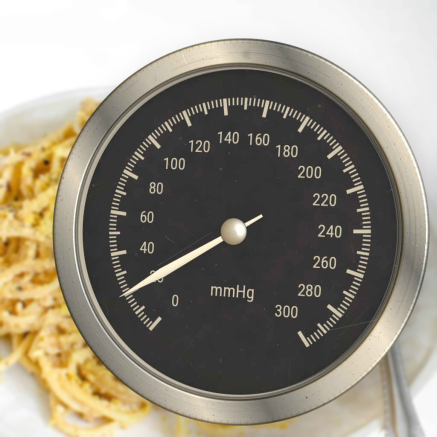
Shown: 20 mmHg
